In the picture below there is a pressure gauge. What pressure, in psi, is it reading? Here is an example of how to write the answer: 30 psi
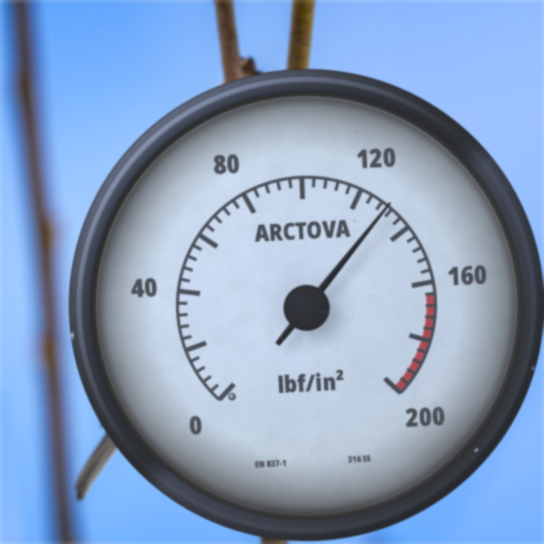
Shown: 130 psi
